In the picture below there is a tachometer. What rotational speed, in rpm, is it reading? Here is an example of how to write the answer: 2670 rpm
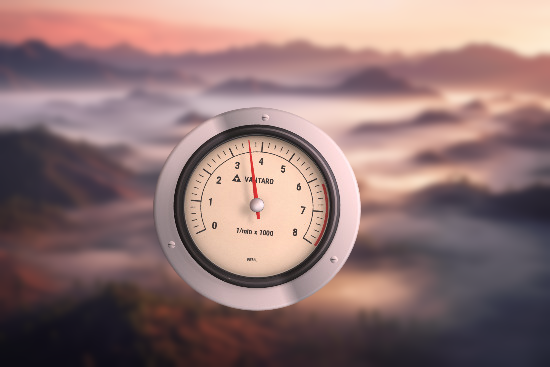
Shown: 3600 rpm
